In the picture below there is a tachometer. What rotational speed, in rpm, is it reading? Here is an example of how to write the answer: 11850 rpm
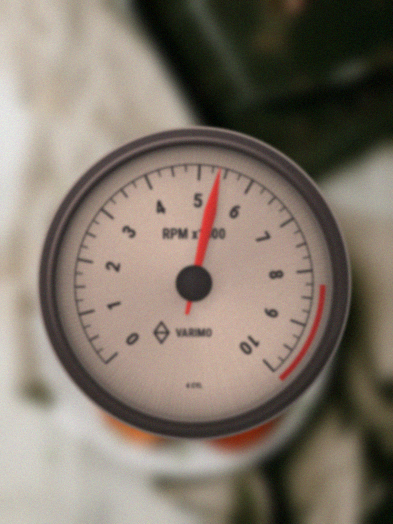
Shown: 5375 rpm
